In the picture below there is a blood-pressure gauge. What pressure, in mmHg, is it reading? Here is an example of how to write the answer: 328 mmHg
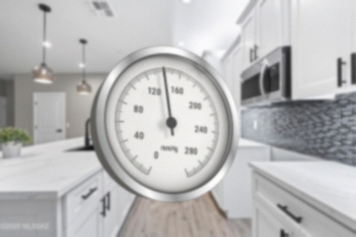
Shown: 140 mmHg
